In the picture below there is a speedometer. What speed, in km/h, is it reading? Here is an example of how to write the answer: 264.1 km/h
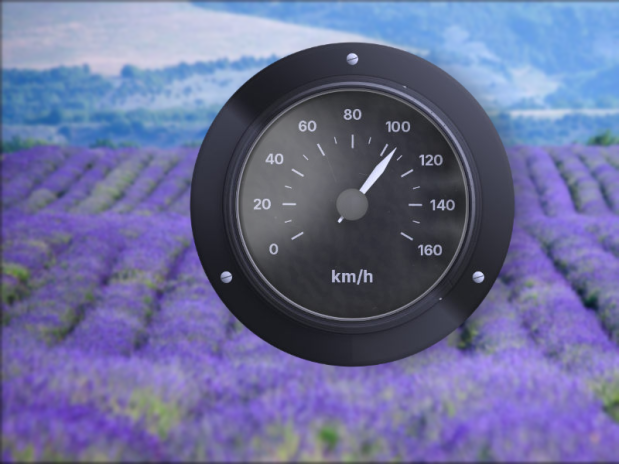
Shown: 105 km/h
